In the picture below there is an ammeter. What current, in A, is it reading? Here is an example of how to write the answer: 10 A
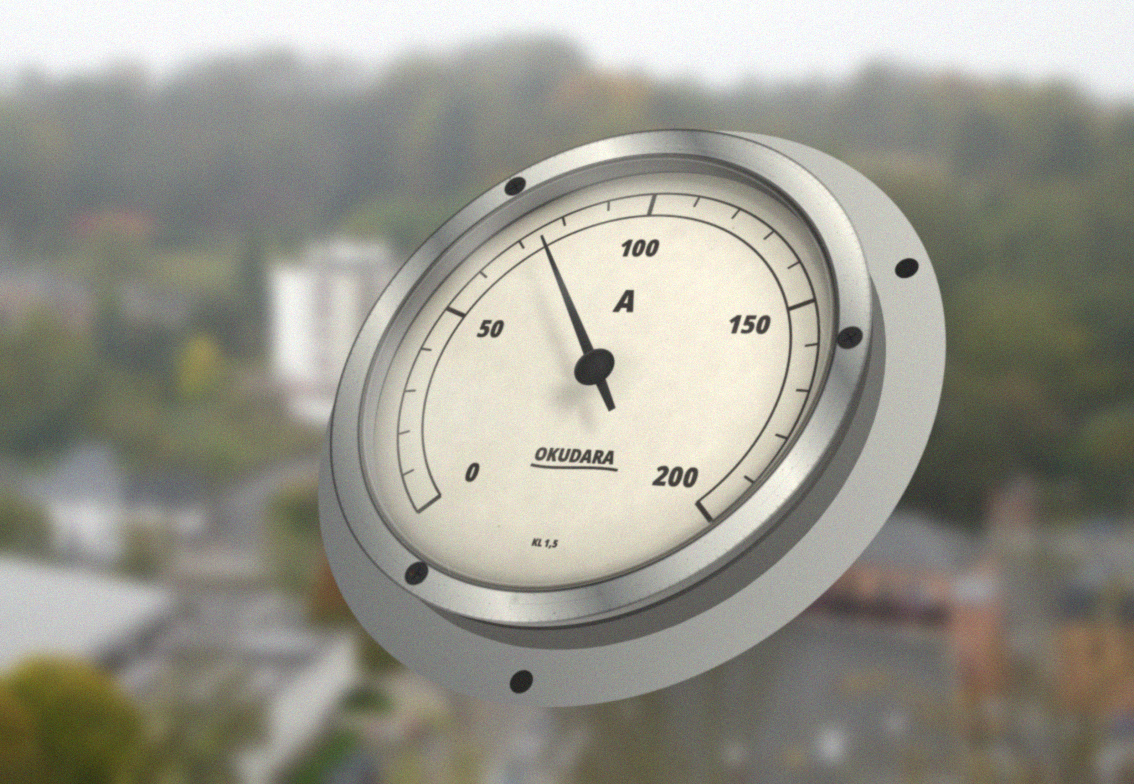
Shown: 75 A
